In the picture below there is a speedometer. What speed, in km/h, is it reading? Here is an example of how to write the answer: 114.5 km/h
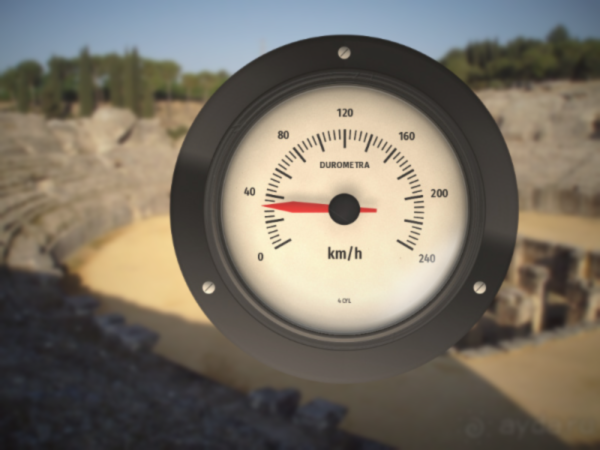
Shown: 32 km/h
